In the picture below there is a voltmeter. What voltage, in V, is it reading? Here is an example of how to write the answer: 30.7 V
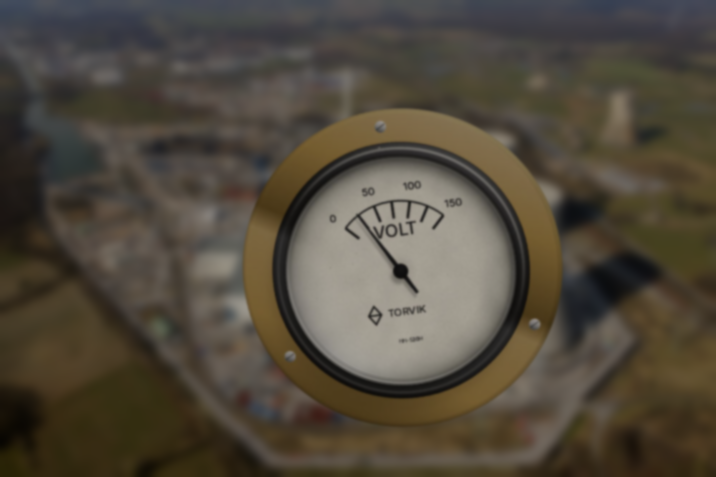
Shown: 25 V
